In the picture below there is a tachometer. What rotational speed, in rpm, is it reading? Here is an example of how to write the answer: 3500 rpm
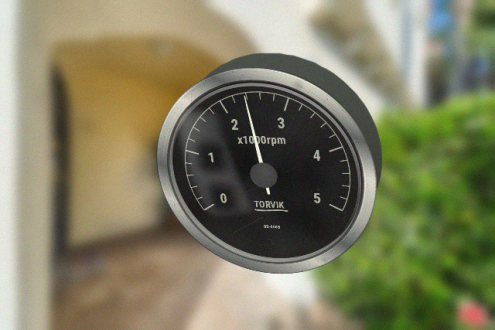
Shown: 2400 rpm
